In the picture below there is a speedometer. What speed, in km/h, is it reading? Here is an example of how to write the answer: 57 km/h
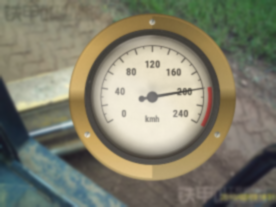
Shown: 200 km/h
